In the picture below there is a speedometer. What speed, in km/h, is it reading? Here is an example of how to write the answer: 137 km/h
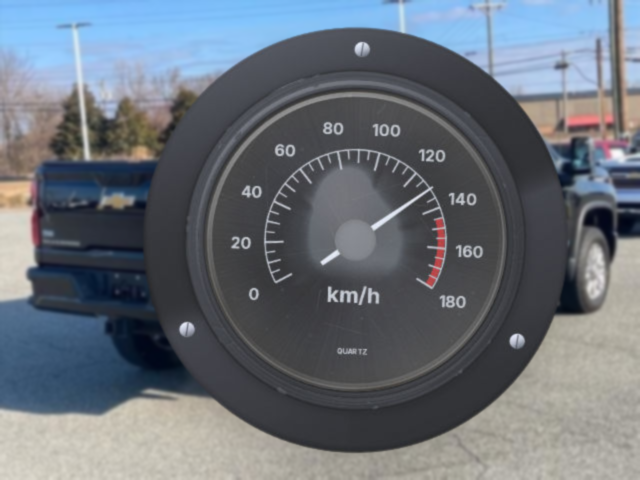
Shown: 130 km/h
